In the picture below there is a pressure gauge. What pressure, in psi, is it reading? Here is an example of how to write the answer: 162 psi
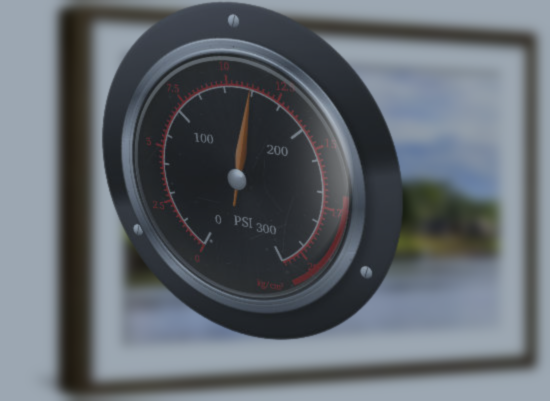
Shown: 160 psi
